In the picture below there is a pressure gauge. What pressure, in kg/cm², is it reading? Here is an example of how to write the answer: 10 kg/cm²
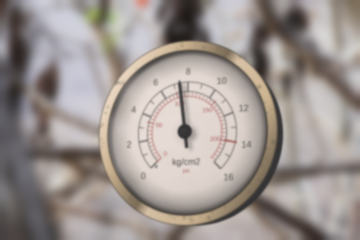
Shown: 7.5 kg/cm²
